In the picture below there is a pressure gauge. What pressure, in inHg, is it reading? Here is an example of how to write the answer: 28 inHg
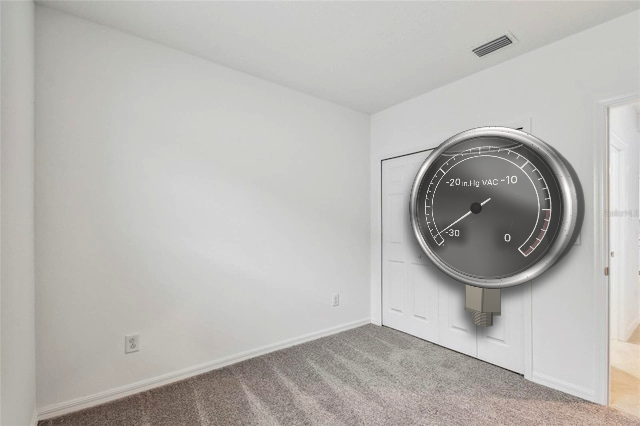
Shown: -29 inHg
